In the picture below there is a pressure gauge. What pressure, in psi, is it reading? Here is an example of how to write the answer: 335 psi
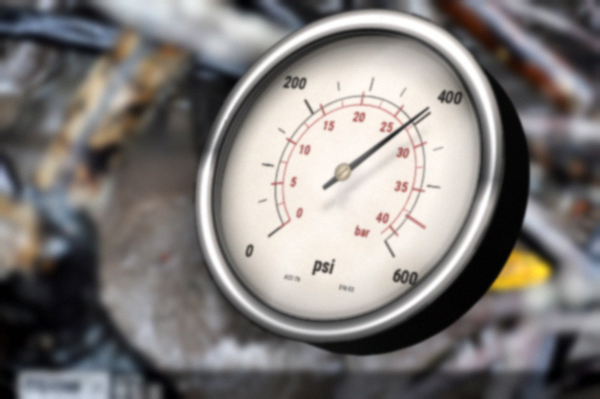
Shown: 400 psi
